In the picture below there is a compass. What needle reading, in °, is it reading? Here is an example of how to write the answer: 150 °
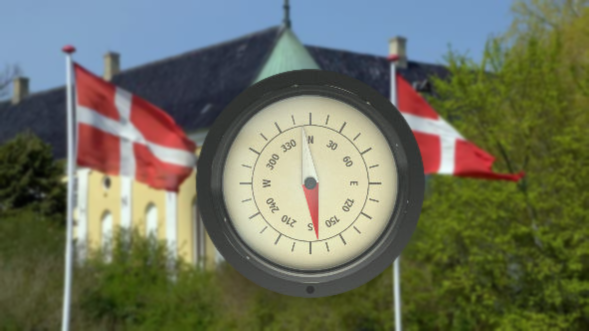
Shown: 172.5 °
